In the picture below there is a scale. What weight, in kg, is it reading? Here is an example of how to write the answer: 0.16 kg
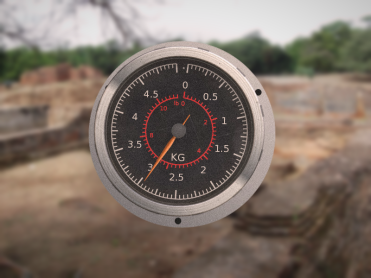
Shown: 2.95 kg
